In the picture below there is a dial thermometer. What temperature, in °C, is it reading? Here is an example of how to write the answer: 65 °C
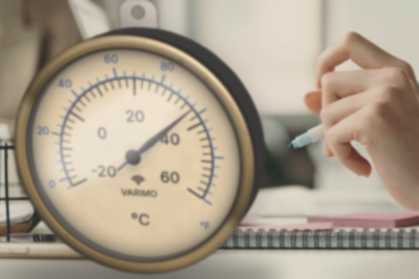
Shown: 36 °C
